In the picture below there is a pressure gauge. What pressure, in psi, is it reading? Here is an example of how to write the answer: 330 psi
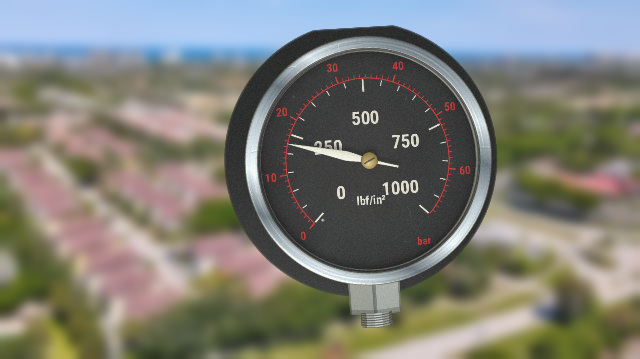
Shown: 225 psi
